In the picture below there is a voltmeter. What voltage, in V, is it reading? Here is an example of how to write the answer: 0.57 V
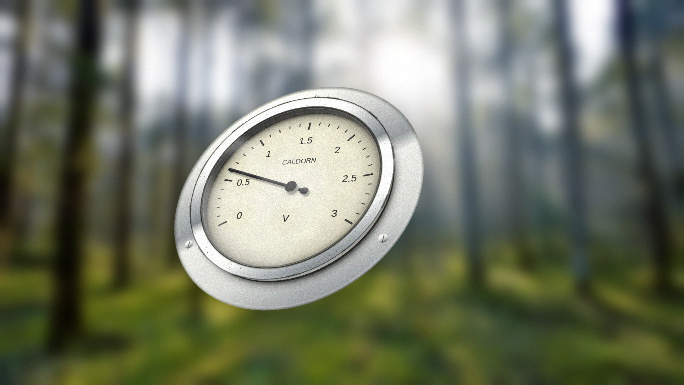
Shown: 0.6 V
